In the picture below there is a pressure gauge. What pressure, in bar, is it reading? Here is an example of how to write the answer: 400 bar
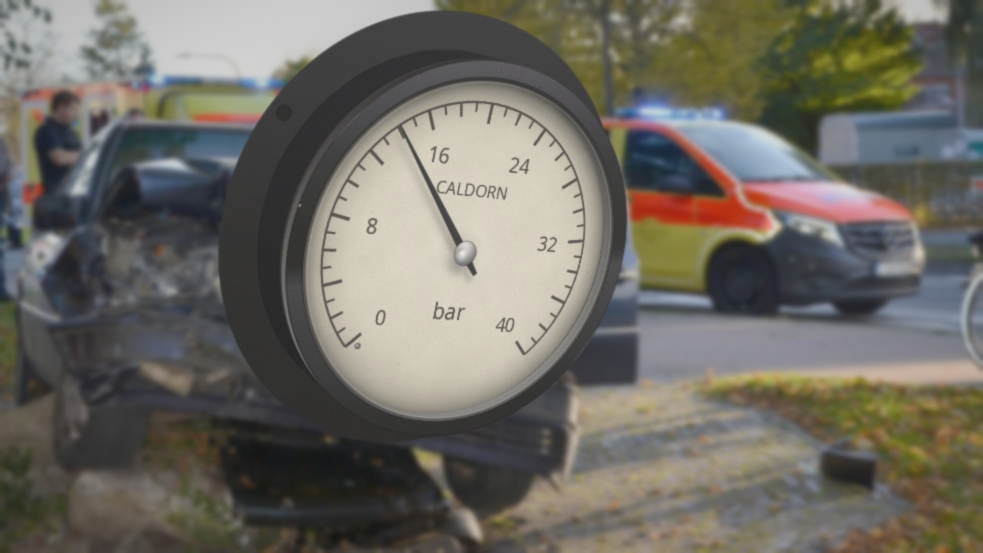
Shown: 14 bar
